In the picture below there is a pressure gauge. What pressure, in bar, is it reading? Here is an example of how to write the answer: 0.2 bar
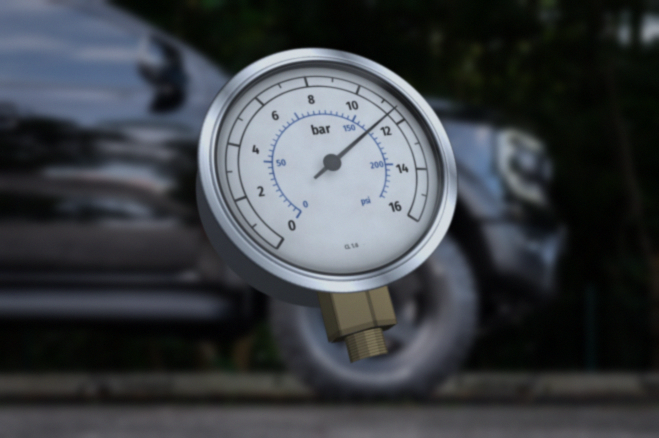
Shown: 11.5 bar
